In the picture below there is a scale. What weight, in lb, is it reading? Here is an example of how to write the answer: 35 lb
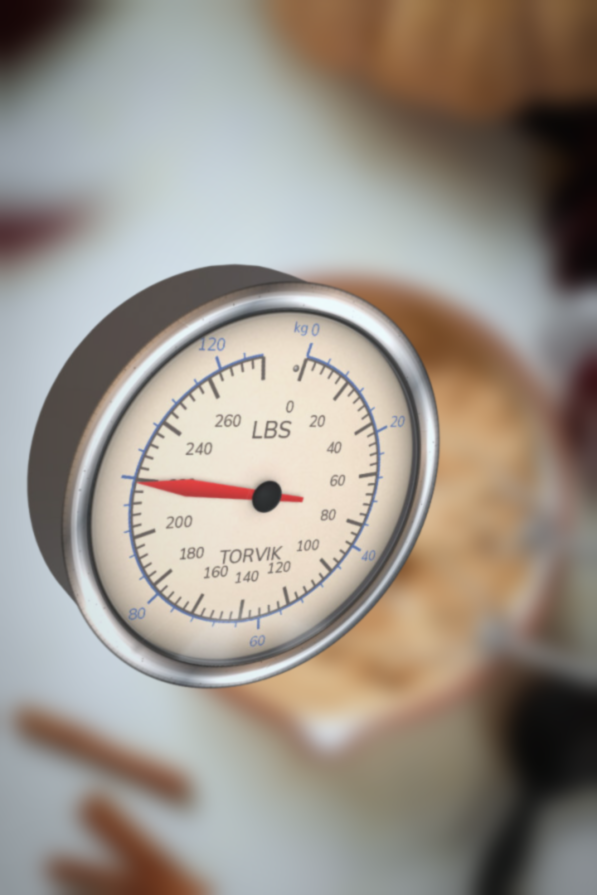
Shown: 220 lb
